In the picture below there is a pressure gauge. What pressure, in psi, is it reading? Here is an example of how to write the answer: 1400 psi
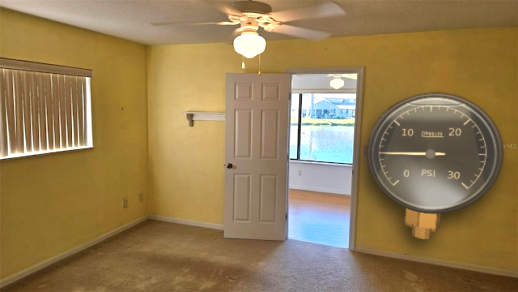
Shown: 5 psi
